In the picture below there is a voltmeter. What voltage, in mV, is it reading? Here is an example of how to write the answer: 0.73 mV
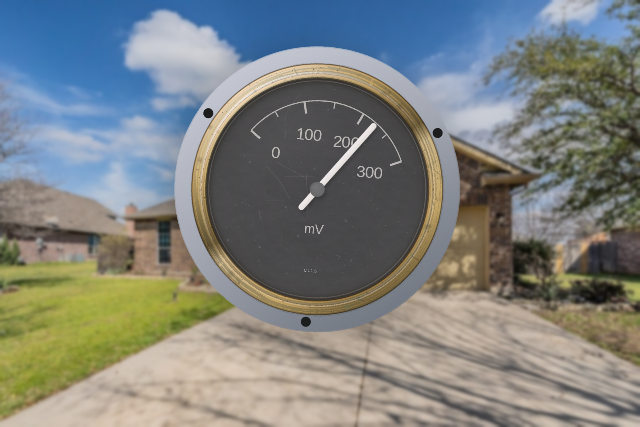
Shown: 225 mV
